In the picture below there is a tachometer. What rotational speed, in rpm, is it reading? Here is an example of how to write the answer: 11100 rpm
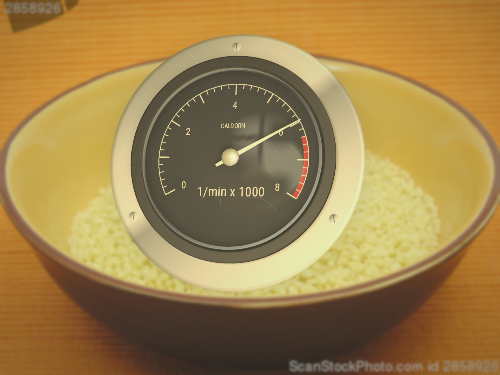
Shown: 6000 rpm
